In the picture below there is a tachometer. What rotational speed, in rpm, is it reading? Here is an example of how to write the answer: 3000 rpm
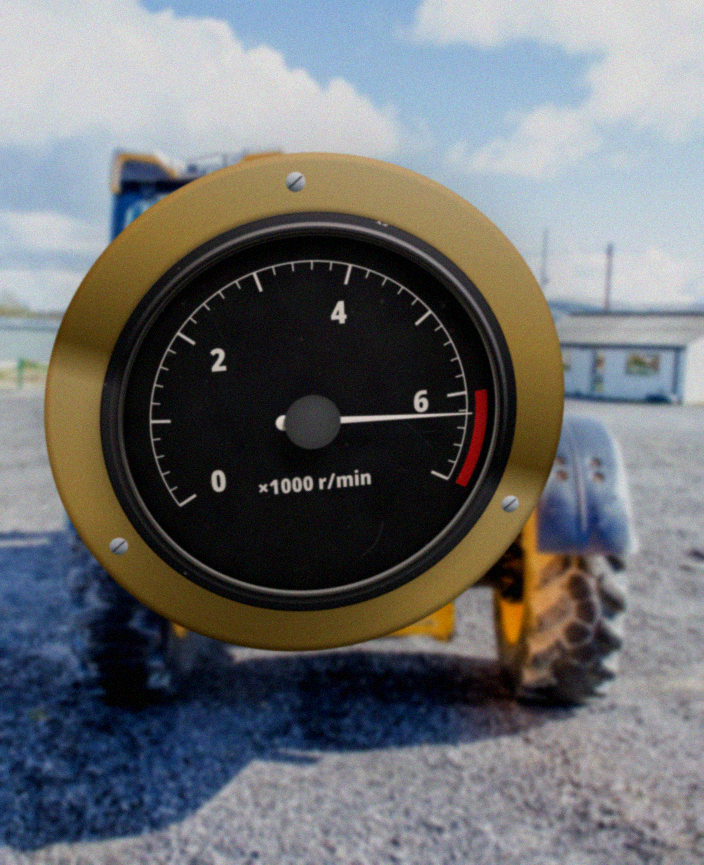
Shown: 6200 rpm
